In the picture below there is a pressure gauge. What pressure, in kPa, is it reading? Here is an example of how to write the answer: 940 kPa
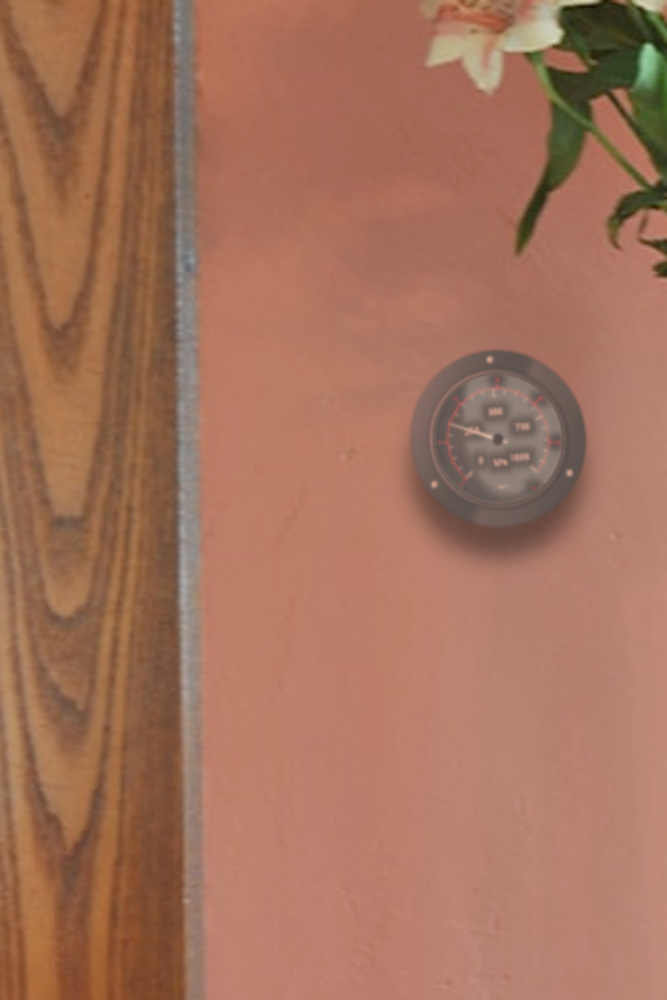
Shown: 250 kPa
